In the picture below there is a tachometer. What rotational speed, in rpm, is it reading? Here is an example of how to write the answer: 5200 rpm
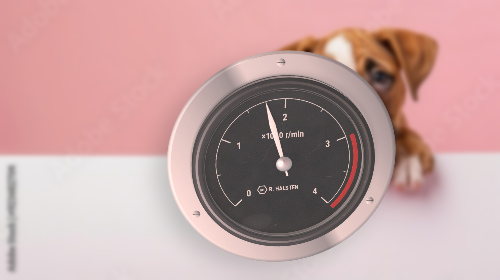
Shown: 1750 rpm
